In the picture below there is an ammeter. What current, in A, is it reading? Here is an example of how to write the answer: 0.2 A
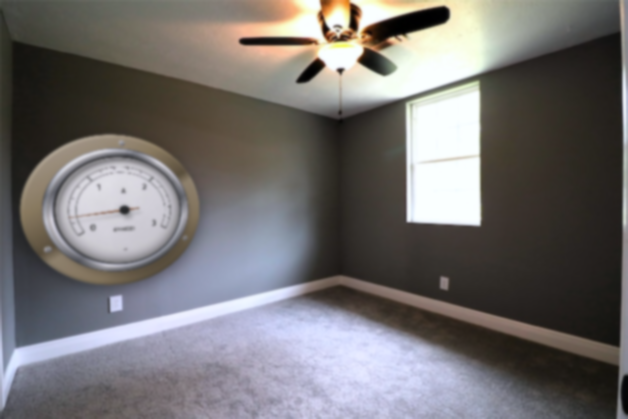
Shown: 0.3 A
